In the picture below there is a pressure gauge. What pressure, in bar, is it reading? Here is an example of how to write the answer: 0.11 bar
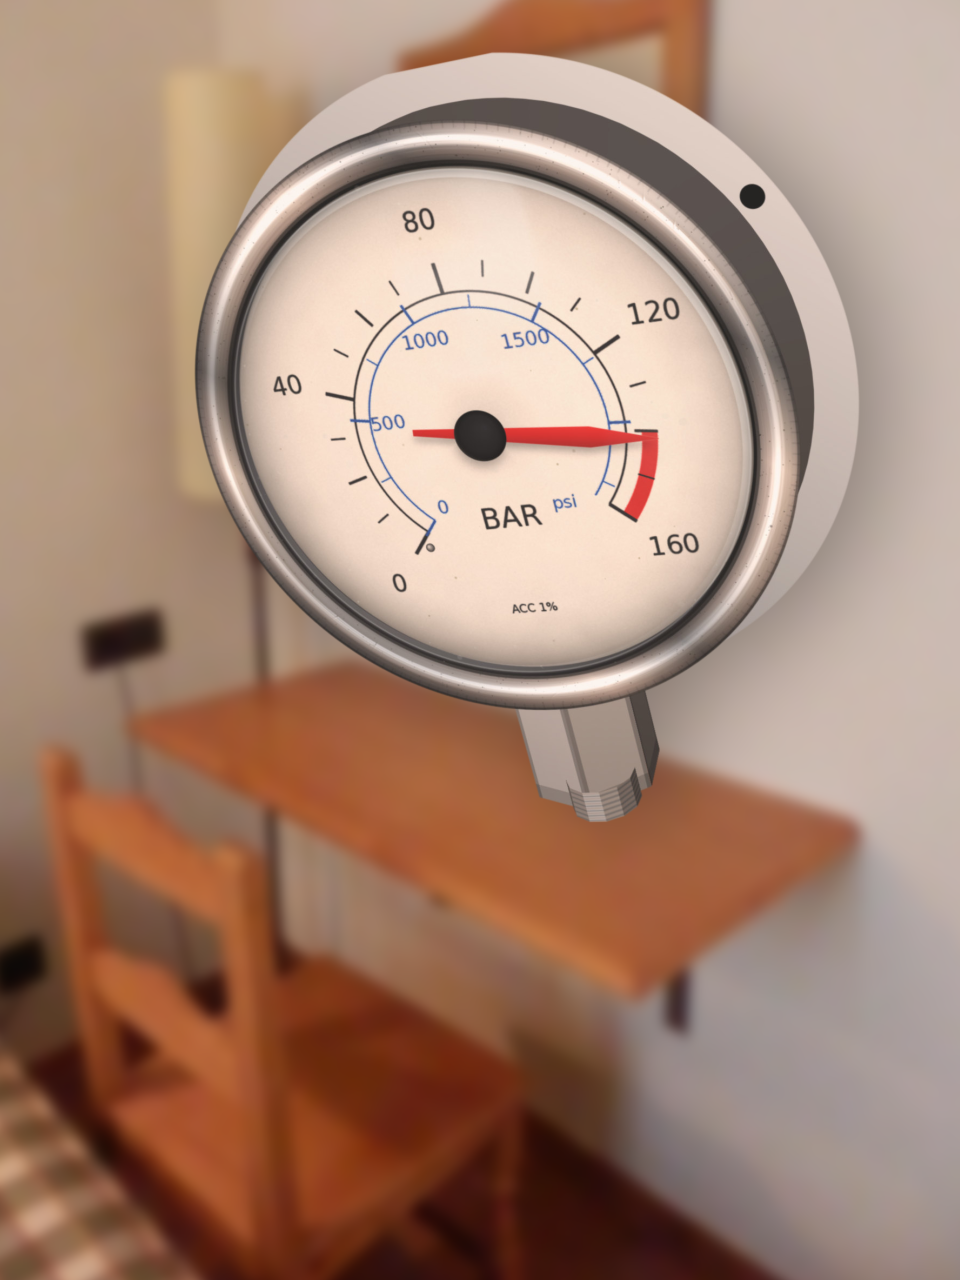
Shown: 140 bar
